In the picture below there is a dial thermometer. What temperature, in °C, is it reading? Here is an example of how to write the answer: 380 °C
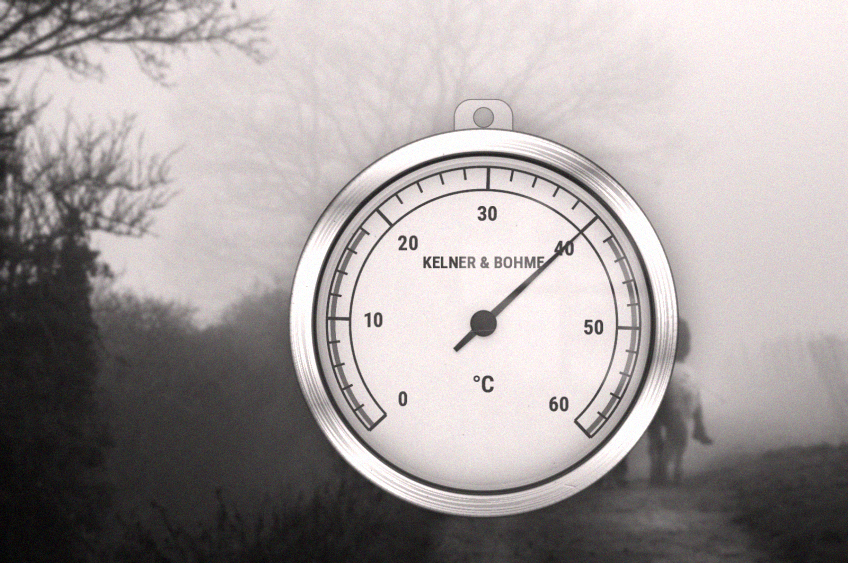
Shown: 40 °C
